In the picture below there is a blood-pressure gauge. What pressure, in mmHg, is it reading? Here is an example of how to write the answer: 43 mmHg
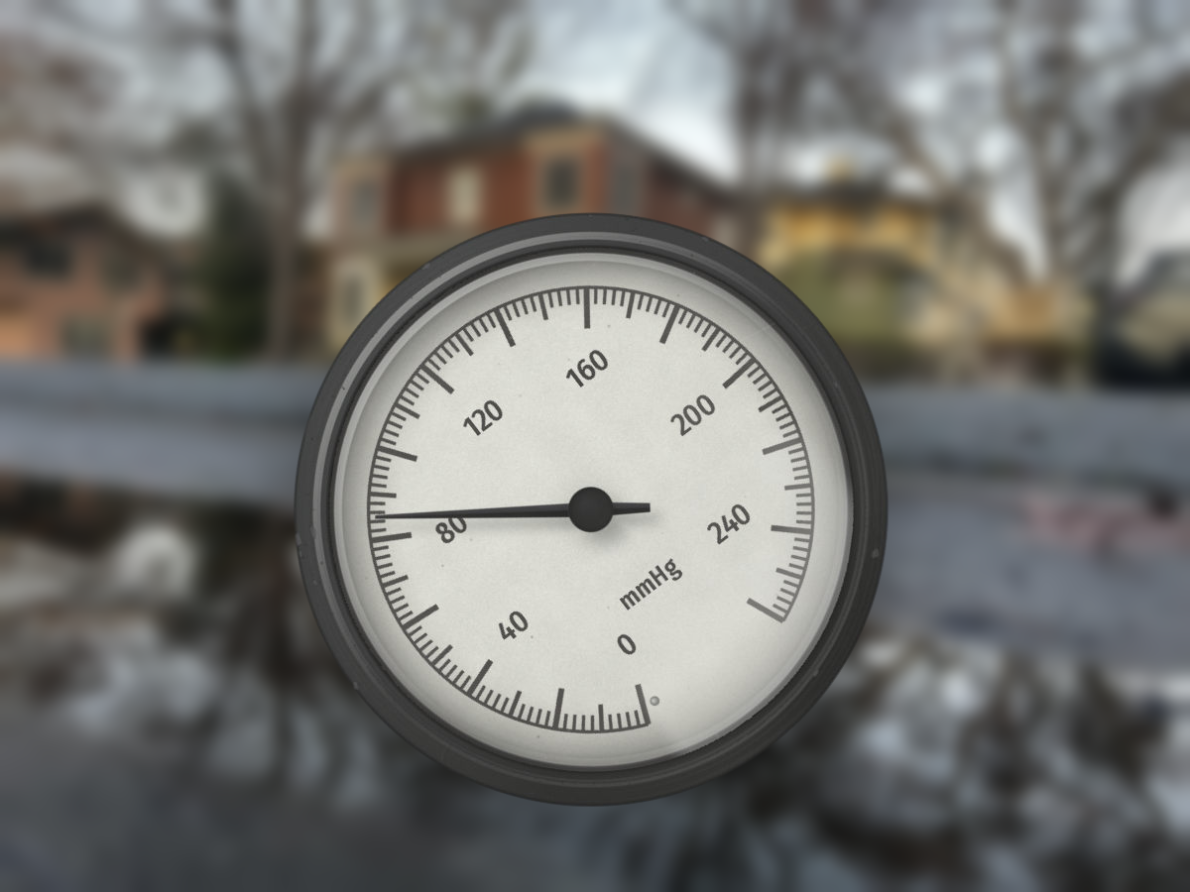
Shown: 85 mmHg
